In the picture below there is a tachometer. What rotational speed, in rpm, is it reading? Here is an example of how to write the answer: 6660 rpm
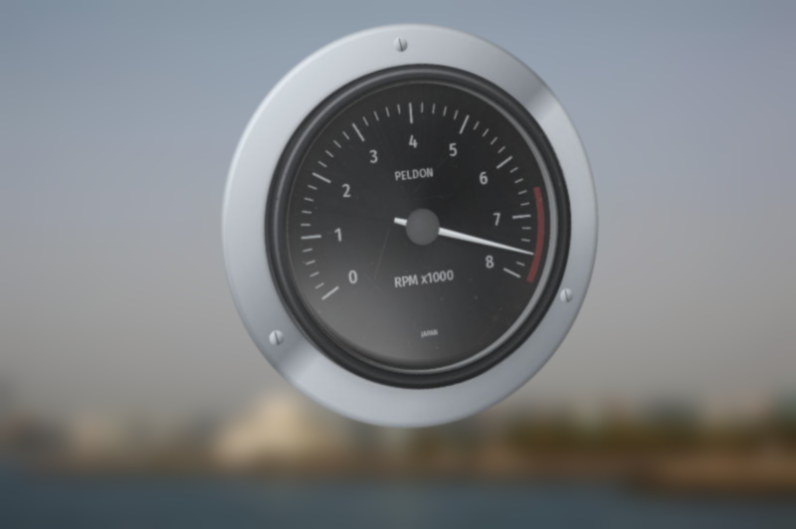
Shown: 7600 rpm
